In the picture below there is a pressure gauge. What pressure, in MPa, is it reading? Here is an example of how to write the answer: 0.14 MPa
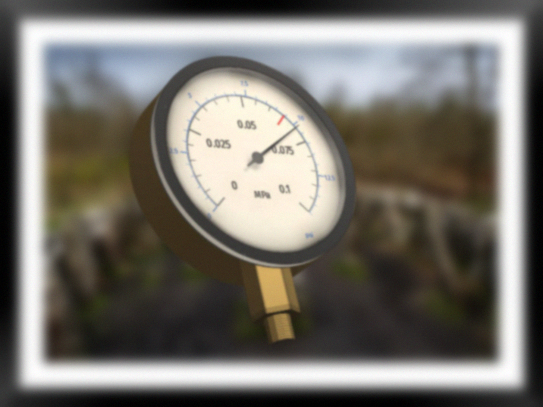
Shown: 0.07 MPa
